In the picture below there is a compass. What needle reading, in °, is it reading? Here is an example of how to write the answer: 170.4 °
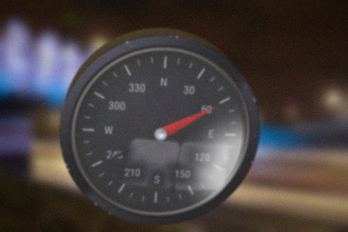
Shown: 60 °
